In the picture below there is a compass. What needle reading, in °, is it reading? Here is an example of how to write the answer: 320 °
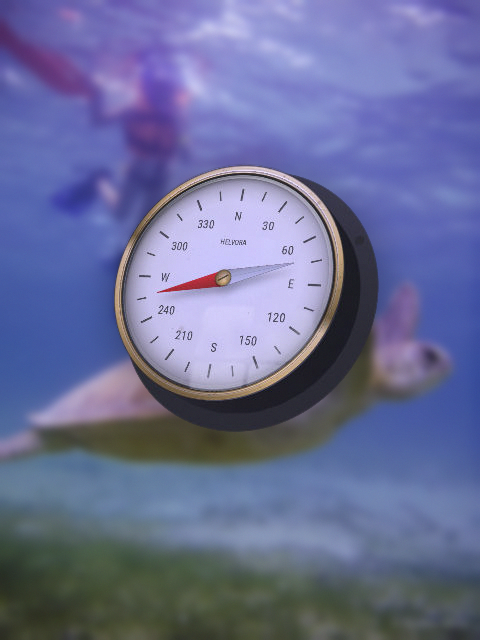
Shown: 255 °
